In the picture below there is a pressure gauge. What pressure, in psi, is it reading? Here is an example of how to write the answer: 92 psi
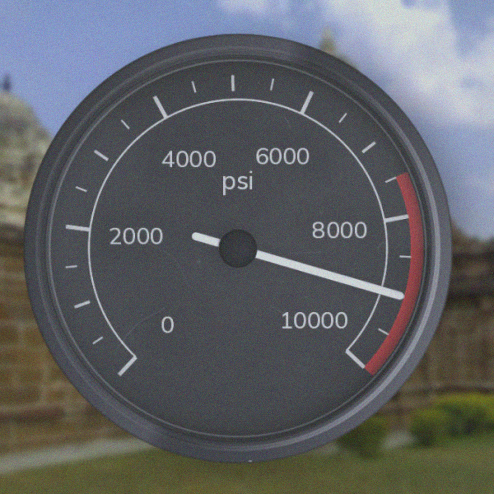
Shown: 9000 psi
